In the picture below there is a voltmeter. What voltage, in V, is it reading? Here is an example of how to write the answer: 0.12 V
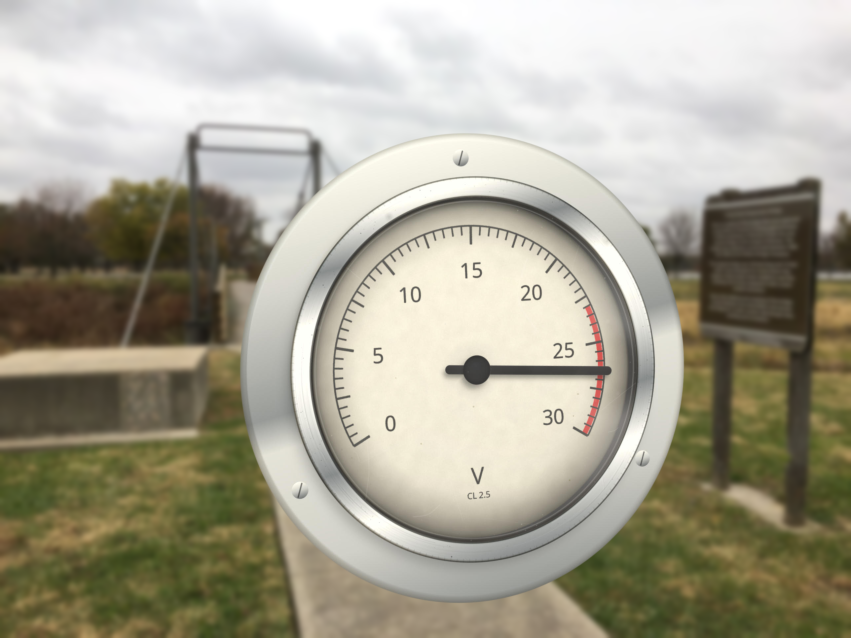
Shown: 26.5 V
